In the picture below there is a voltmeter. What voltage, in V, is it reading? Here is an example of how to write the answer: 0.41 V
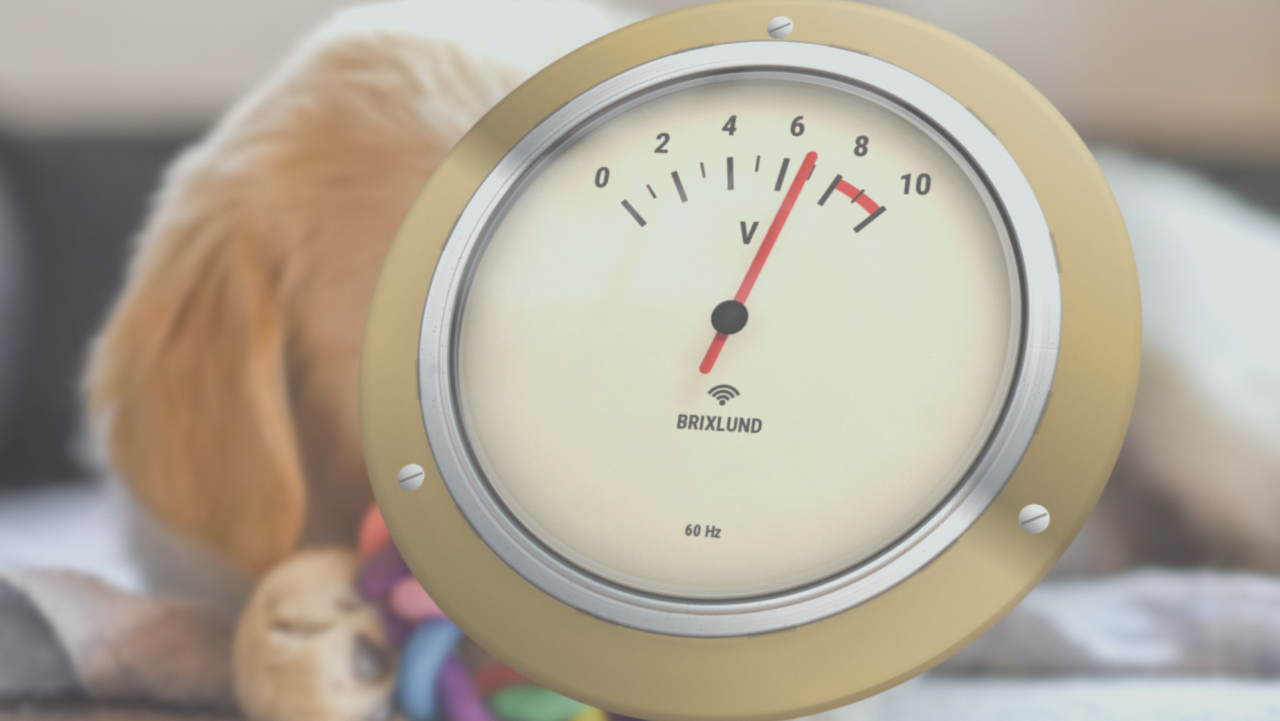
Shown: 7 V
